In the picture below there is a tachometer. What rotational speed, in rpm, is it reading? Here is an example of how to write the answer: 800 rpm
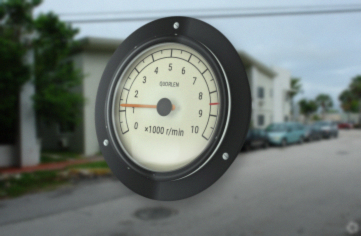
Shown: 1250 rpm
